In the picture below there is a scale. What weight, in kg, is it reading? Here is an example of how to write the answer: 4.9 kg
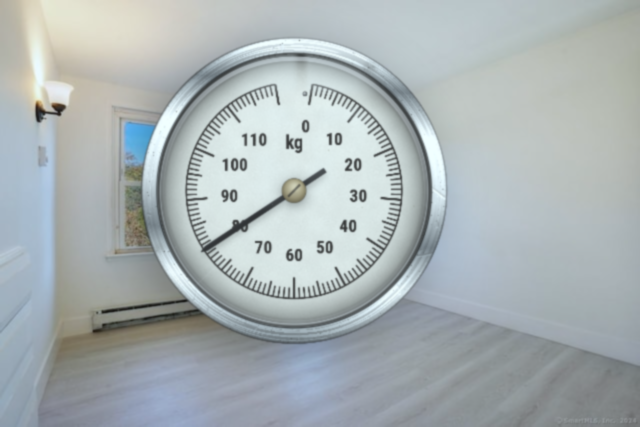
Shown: 80 kg
